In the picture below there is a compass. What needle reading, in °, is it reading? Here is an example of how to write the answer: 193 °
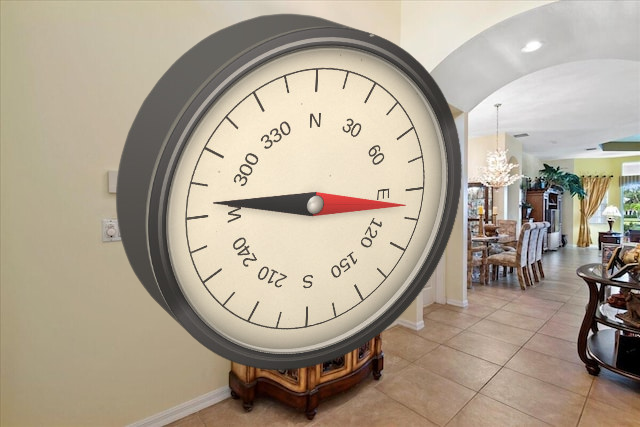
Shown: 97.5 °
